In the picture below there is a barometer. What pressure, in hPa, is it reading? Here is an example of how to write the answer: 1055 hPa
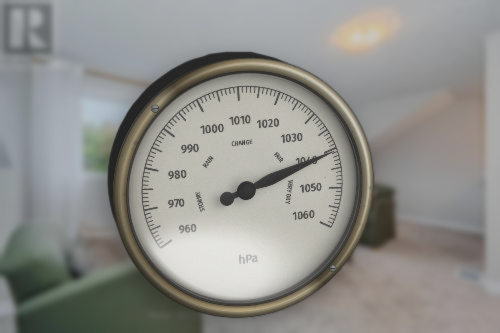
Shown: 1040 hPa
